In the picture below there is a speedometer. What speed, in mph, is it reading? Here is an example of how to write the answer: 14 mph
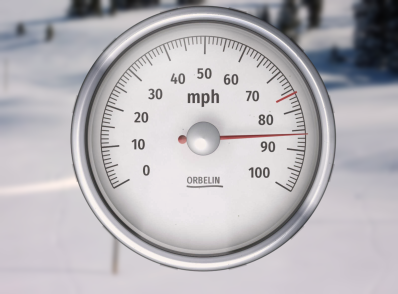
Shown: 86 mph
